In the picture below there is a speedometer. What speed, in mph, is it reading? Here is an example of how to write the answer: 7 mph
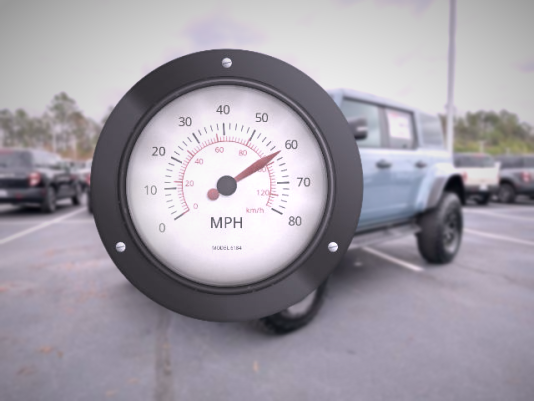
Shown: 60 mph
